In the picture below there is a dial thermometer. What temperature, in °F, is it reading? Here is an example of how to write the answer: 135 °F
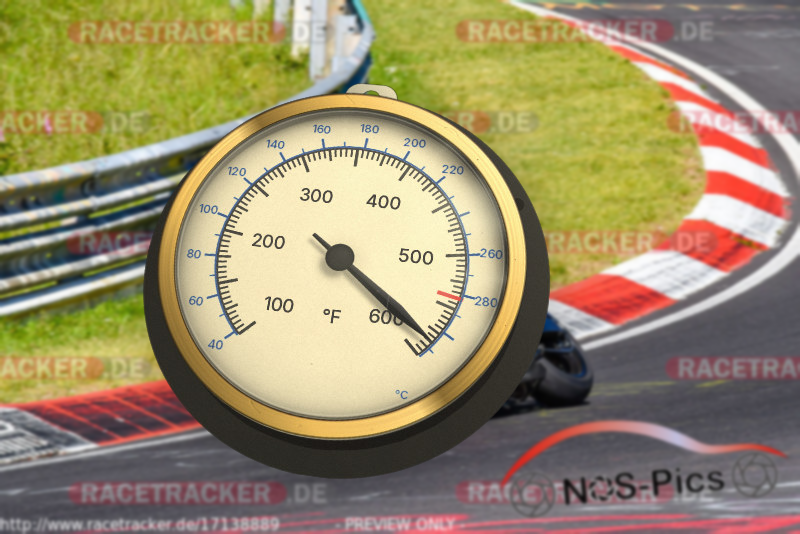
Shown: 585 °F
